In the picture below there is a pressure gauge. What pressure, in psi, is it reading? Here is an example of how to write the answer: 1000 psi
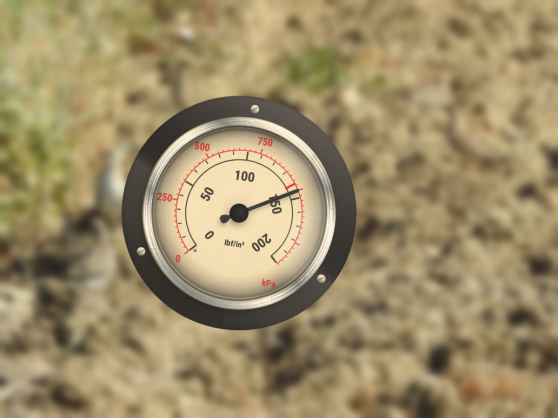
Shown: 145 psi
